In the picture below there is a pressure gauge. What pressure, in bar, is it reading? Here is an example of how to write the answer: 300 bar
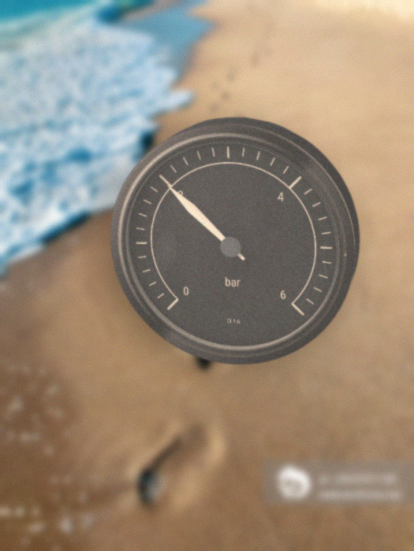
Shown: 2 bar
